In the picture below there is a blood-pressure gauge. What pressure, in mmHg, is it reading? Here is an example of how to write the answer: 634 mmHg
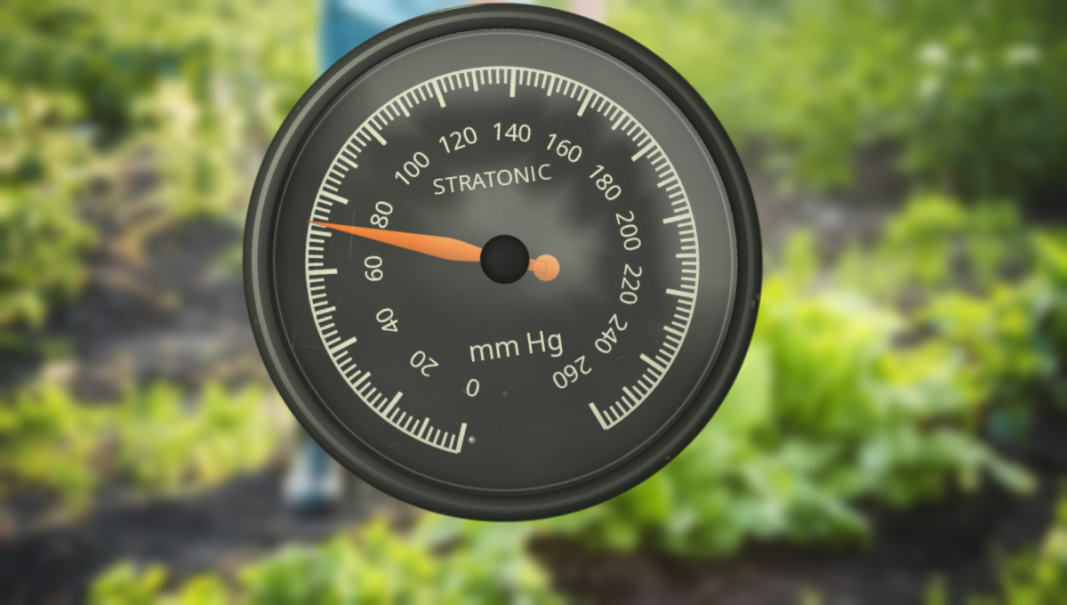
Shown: 72 mmHg
